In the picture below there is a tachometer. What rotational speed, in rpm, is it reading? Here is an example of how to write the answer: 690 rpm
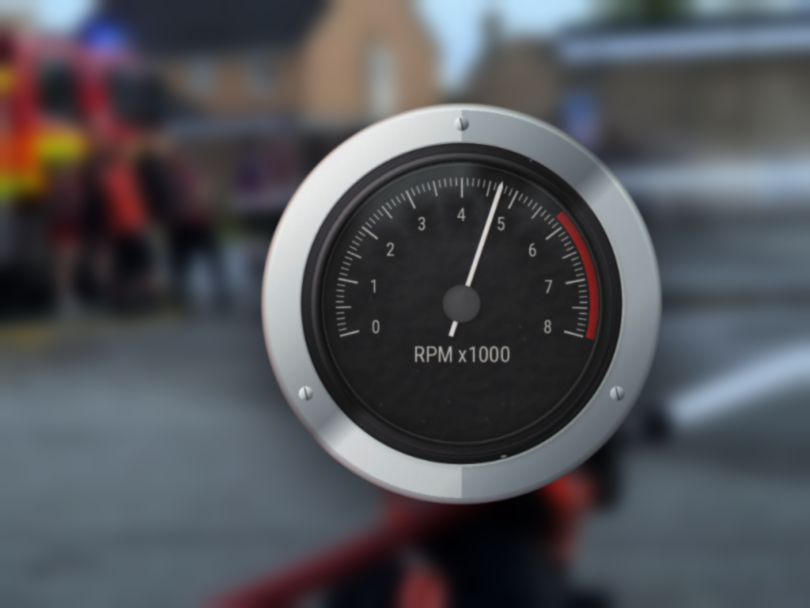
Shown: 4700 rpm
